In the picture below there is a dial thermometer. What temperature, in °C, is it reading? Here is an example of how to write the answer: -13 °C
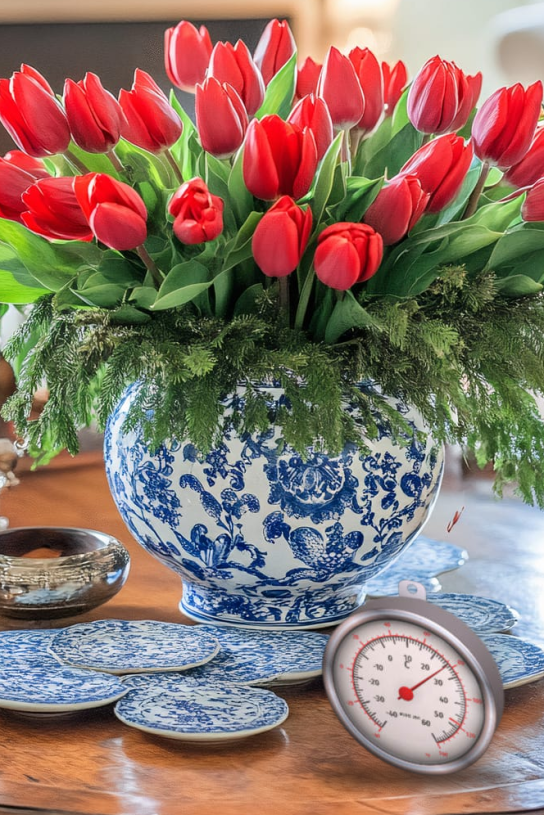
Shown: 25 °C
